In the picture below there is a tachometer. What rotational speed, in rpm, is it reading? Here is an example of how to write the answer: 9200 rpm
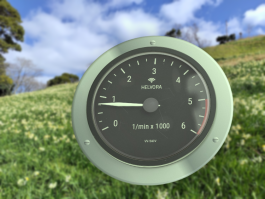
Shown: 750 rpm
